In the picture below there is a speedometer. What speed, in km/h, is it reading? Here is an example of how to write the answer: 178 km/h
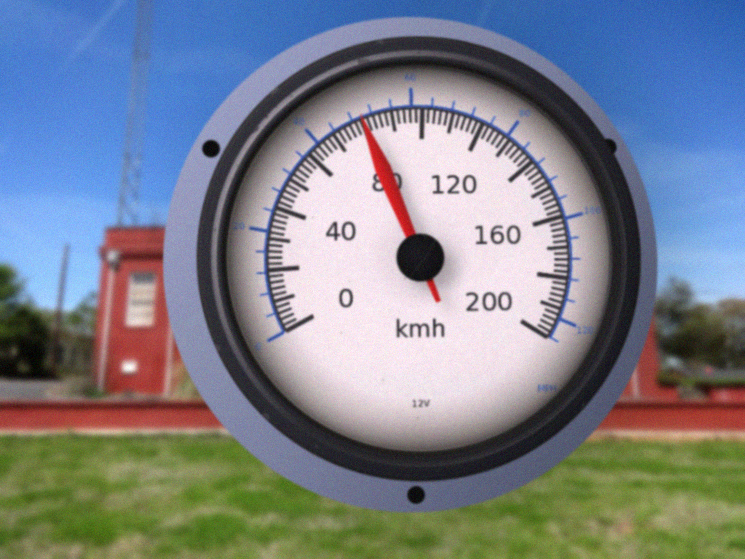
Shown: 80 km/h
